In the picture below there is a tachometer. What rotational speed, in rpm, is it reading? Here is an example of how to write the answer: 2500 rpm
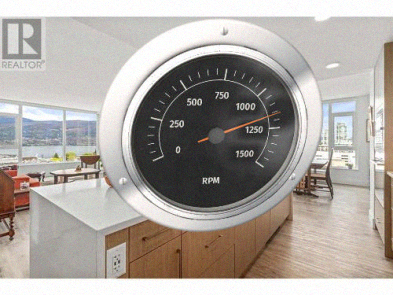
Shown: 1150 rpm
